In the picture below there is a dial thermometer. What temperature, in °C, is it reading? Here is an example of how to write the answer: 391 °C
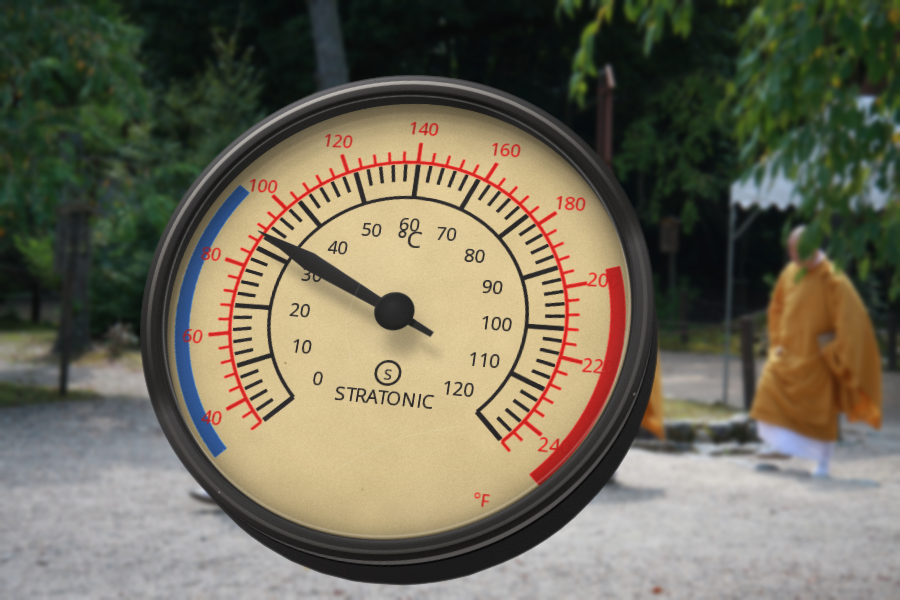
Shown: 32 °C
